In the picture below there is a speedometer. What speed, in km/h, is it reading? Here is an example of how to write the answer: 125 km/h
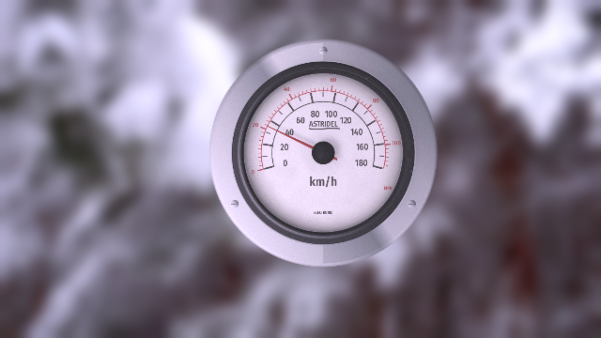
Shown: 35 km/h
